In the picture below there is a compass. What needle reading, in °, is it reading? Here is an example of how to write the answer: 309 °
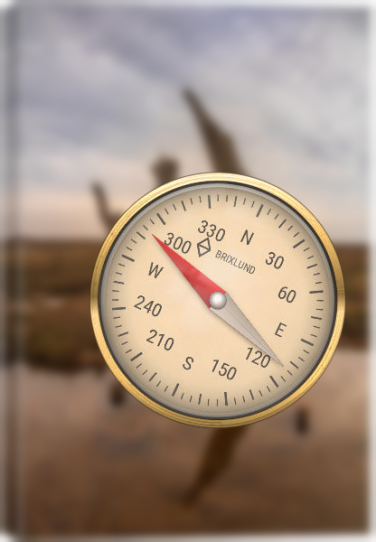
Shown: 290 °
